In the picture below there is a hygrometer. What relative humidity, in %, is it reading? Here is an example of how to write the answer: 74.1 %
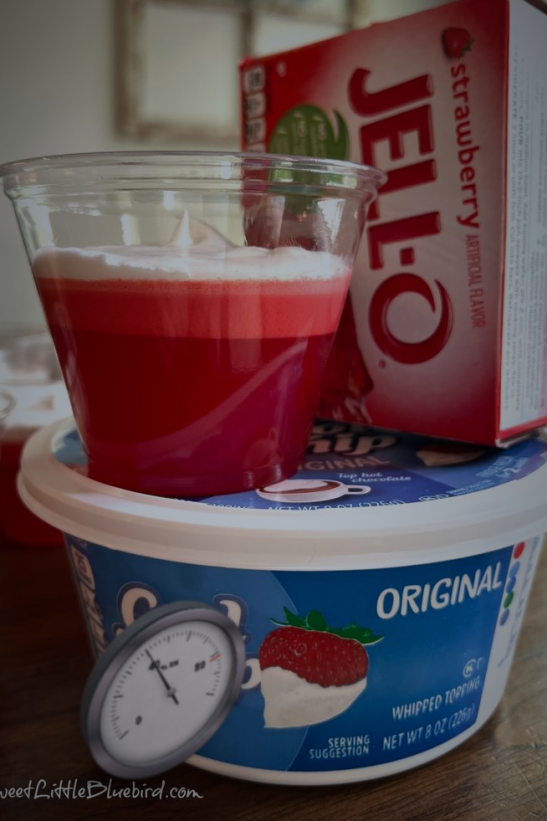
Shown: 40 %
